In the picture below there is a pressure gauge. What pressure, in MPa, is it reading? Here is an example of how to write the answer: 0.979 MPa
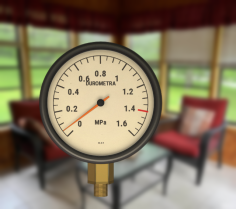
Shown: 0.05 MPa
